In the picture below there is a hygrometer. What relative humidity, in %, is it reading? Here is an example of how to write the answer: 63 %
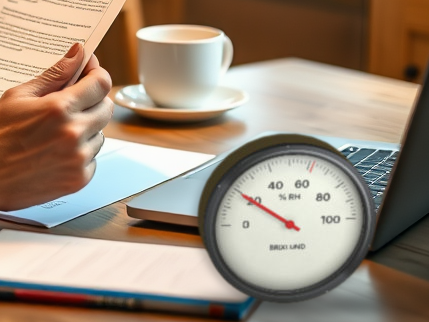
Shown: 20 %
